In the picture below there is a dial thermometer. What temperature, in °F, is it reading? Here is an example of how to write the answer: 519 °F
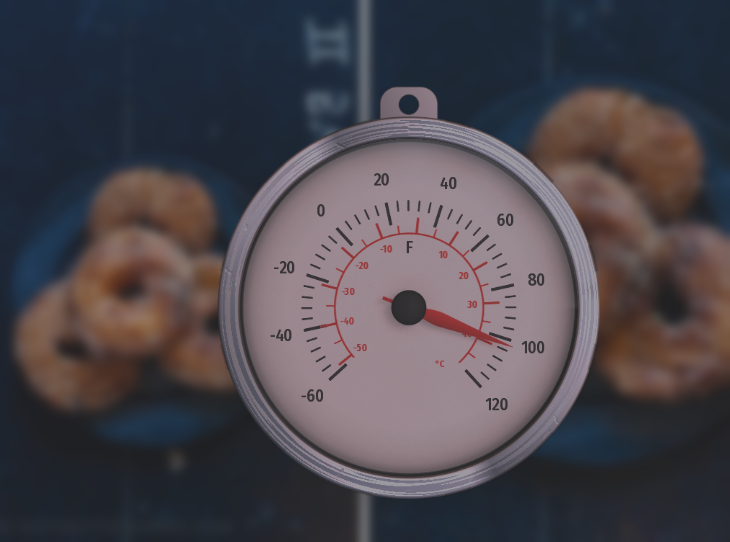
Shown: 102 °F
